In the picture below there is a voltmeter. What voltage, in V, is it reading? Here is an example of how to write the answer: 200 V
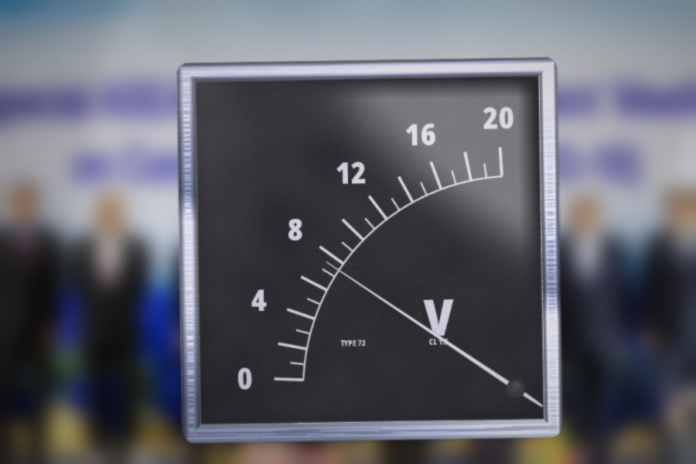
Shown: 7.5 V
